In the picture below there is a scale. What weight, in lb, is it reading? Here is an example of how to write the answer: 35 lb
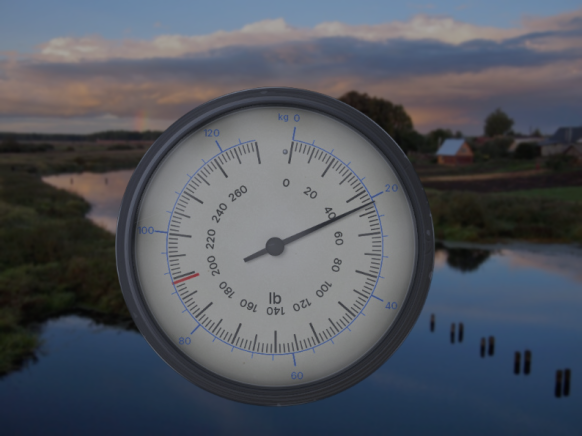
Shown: 46 lb
